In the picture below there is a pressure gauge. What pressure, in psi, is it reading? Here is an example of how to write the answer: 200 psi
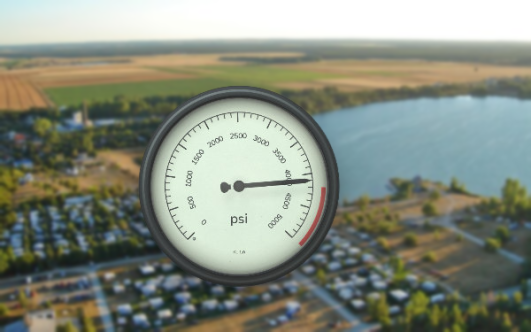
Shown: 4100 psi
